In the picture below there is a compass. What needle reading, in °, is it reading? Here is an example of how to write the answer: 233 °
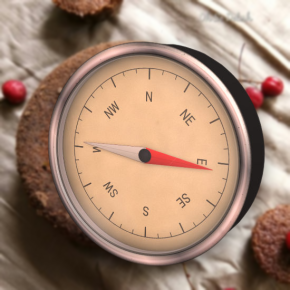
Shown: 95 °
